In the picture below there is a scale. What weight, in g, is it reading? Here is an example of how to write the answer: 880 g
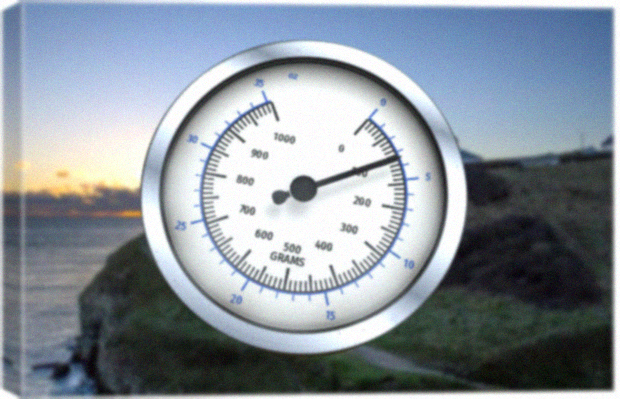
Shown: 100 g
